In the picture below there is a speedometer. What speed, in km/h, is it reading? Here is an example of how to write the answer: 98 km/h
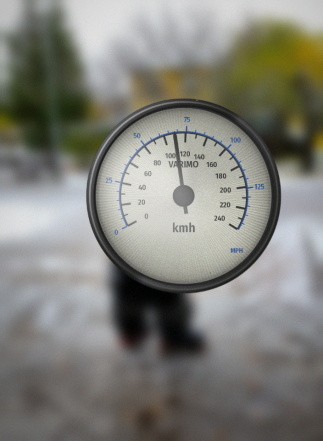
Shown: 110 km/h
